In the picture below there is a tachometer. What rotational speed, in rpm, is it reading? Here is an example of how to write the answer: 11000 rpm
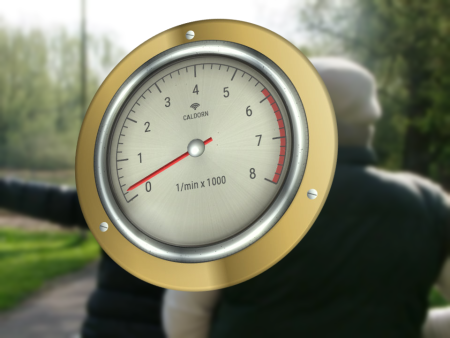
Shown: 200 rpm
